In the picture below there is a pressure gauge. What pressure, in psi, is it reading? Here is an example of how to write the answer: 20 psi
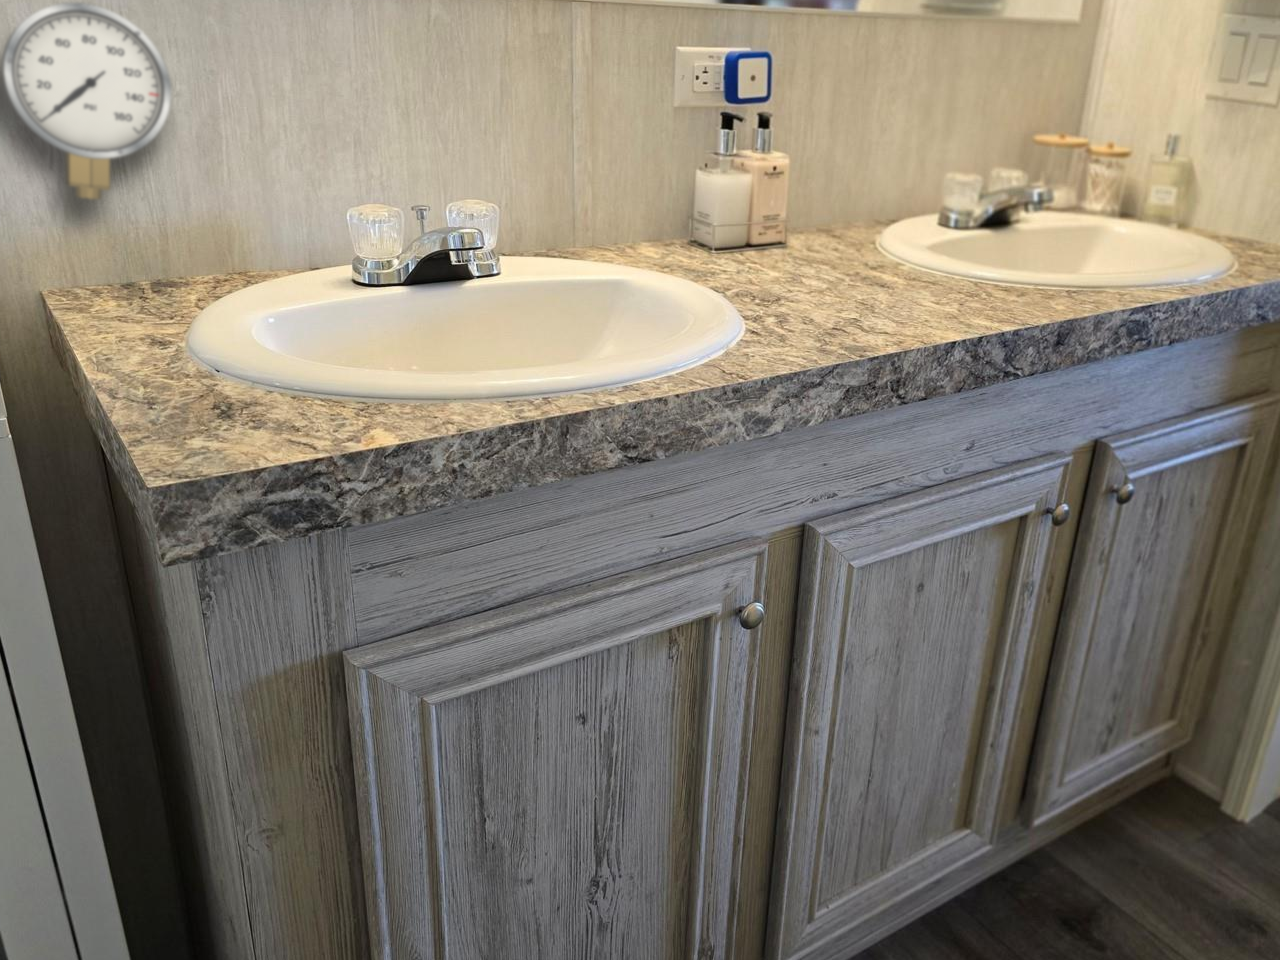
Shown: 0 psi
